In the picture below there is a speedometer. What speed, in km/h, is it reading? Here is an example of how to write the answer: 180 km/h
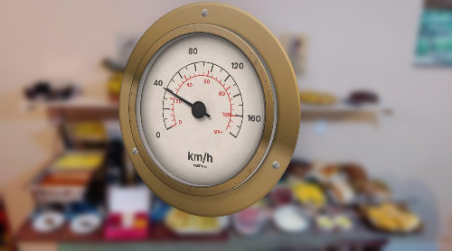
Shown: 40 km/h
